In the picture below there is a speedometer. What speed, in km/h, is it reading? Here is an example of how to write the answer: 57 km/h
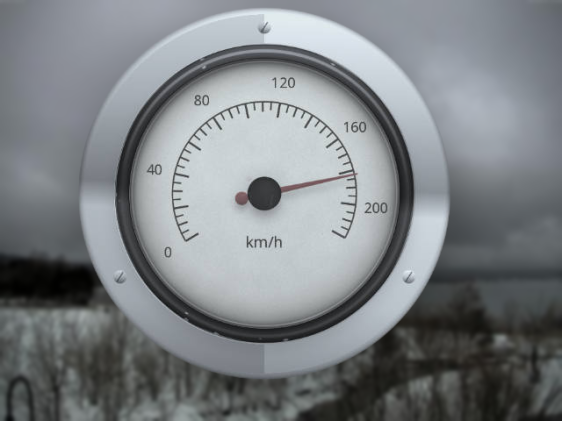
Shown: 182.5 km/h
